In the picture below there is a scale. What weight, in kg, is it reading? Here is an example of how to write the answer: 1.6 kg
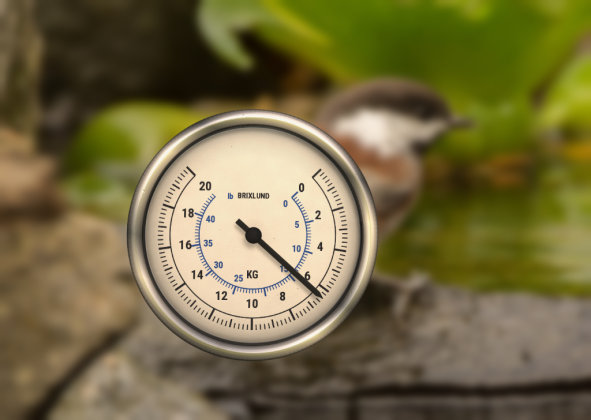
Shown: 6.4 kg
